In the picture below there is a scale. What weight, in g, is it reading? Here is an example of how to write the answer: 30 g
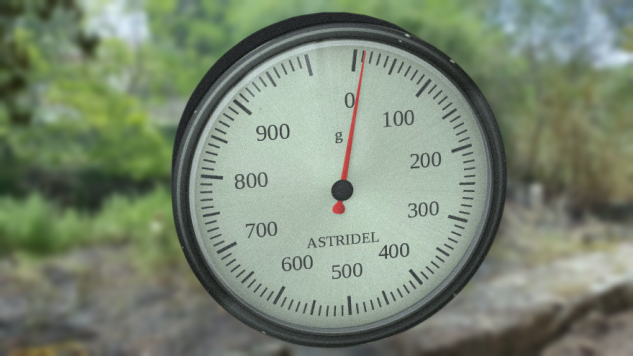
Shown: 10 g
